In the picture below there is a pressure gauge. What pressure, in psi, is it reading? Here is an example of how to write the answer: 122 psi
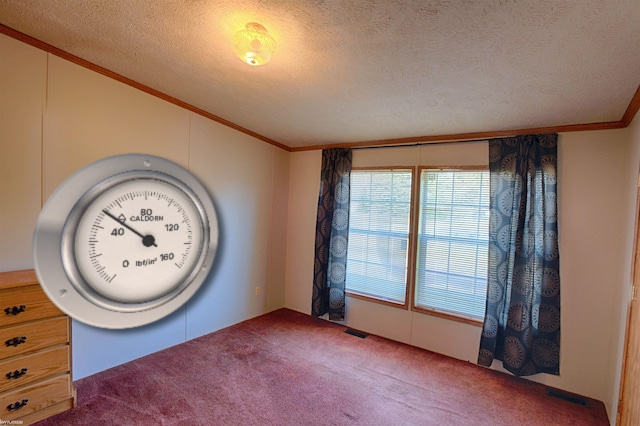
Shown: 50 psi
